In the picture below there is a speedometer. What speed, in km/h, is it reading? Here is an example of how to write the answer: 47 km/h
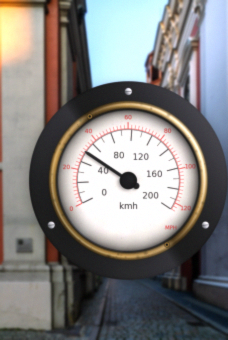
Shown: 50 km/h
